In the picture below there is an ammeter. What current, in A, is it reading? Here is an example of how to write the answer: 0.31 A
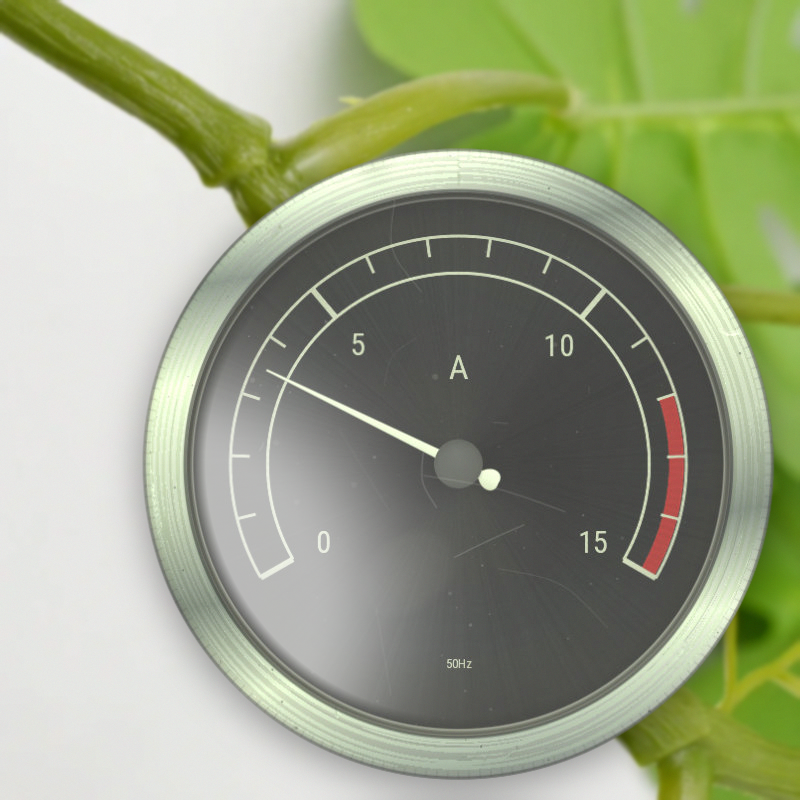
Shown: 3.5 A
